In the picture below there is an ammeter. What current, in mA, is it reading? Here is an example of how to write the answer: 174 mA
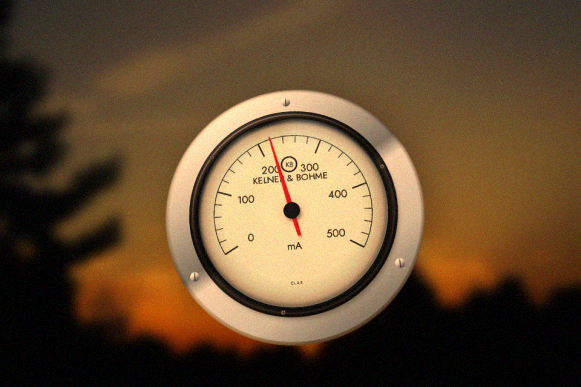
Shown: 220 mA
